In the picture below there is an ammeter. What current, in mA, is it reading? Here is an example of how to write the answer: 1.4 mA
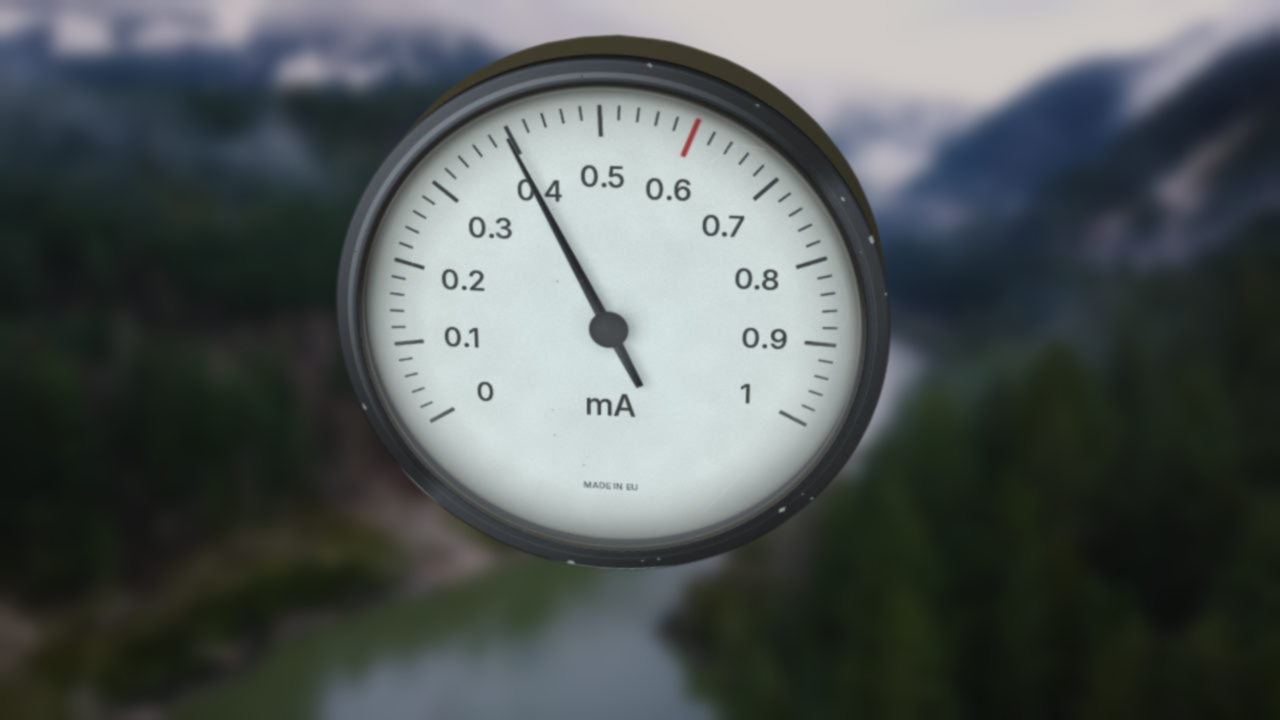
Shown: 0.4 mA
